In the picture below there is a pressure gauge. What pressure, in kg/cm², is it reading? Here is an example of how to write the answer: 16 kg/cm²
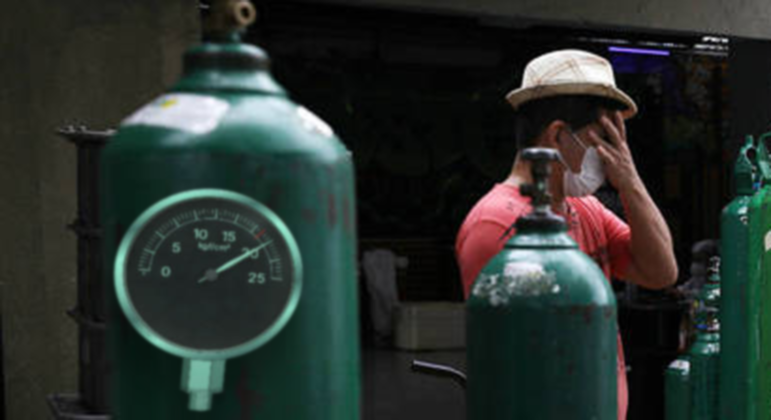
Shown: 20 kg/cm²
